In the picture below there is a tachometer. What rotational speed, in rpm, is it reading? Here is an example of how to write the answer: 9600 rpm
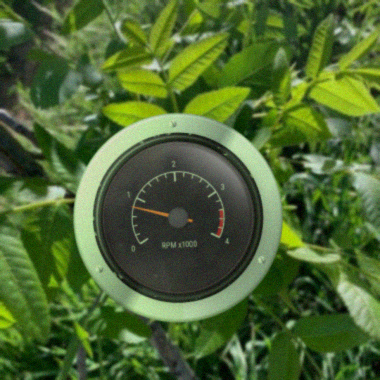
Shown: 800 rpm
